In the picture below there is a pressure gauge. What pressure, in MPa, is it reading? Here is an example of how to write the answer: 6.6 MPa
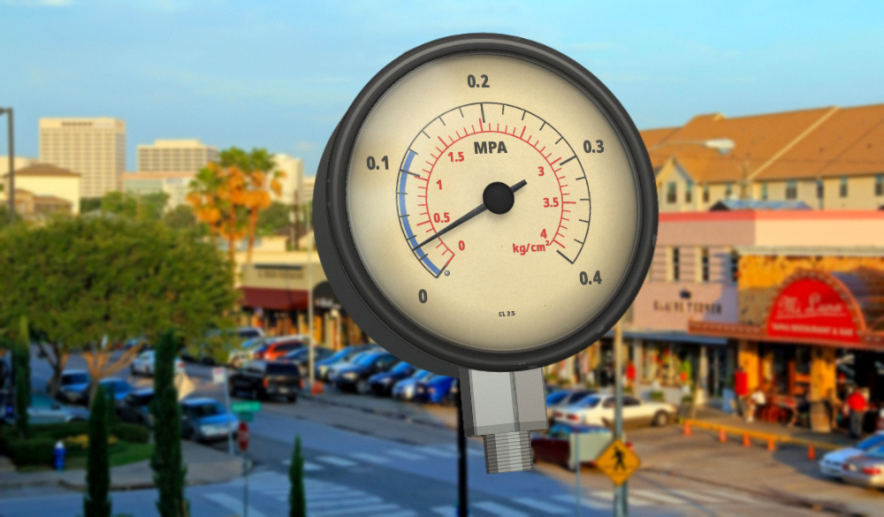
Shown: 0.03 MPa
